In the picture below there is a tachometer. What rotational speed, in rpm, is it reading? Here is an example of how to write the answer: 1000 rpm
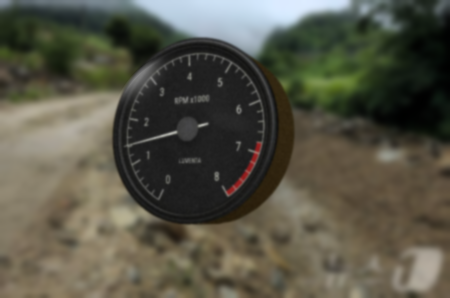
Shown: 1400 rpm
